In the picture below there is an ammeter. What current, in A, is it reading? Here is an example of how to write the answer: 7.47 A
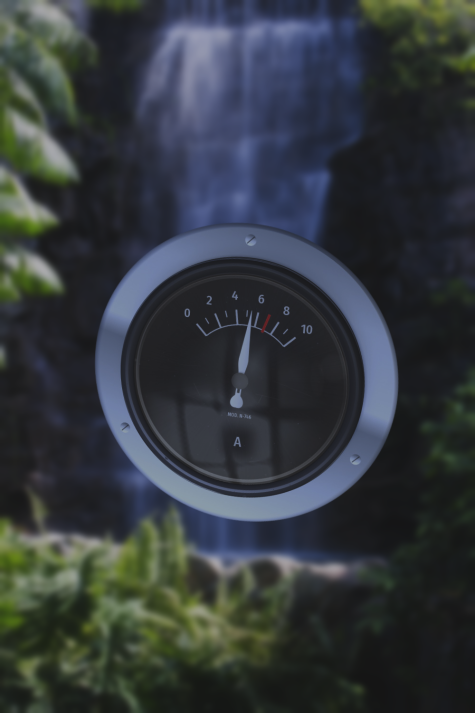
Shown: 5.5 A
